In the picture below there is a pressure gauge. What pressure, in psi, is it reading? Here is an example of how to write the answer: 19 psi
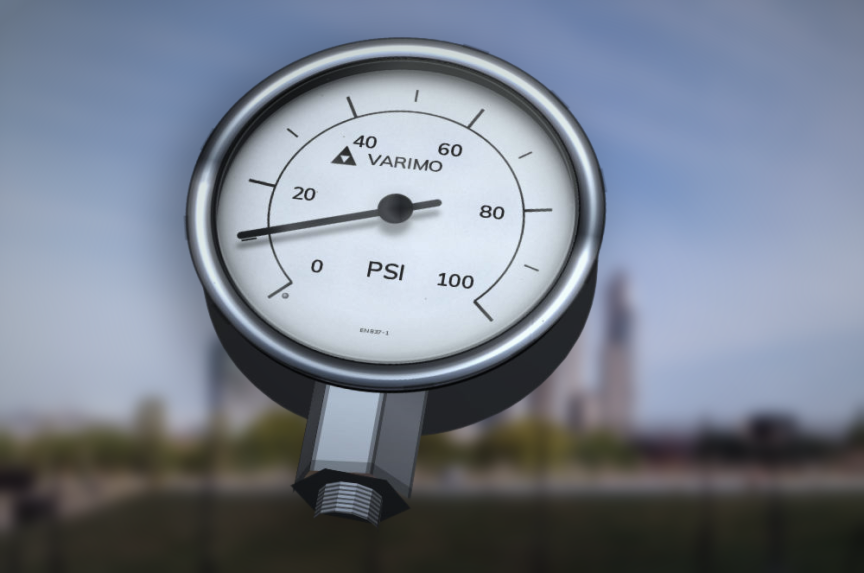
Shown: 10 psi
